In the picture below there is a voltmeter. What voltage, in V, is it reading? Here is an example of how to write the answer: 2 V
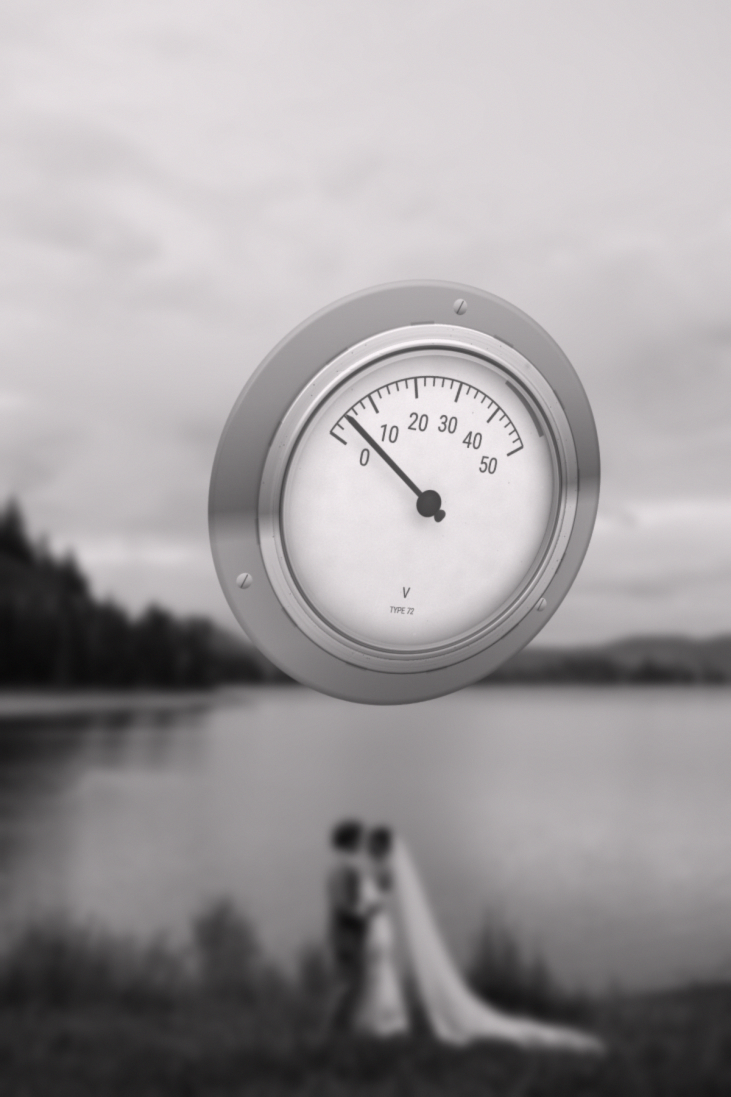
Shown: 4 V
